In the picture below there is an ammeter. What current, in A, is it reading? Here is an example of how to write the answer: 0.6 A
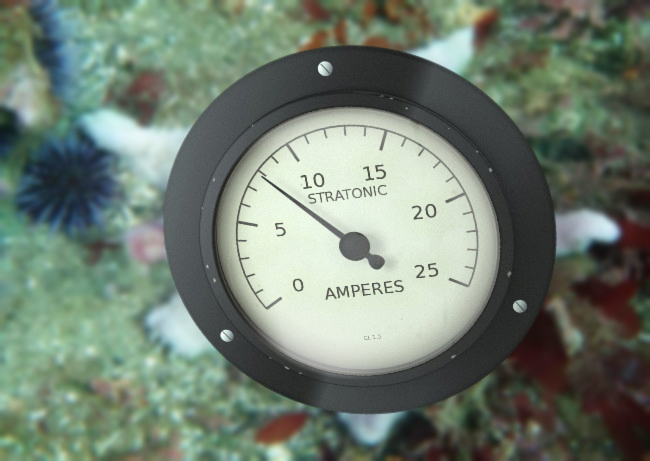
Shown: 8 A
